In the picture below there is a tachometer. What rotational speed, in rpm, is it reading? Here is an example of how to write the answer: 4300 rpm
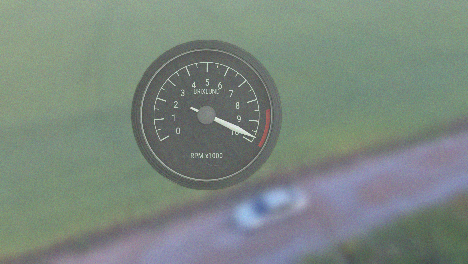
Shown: 9750 rpm
